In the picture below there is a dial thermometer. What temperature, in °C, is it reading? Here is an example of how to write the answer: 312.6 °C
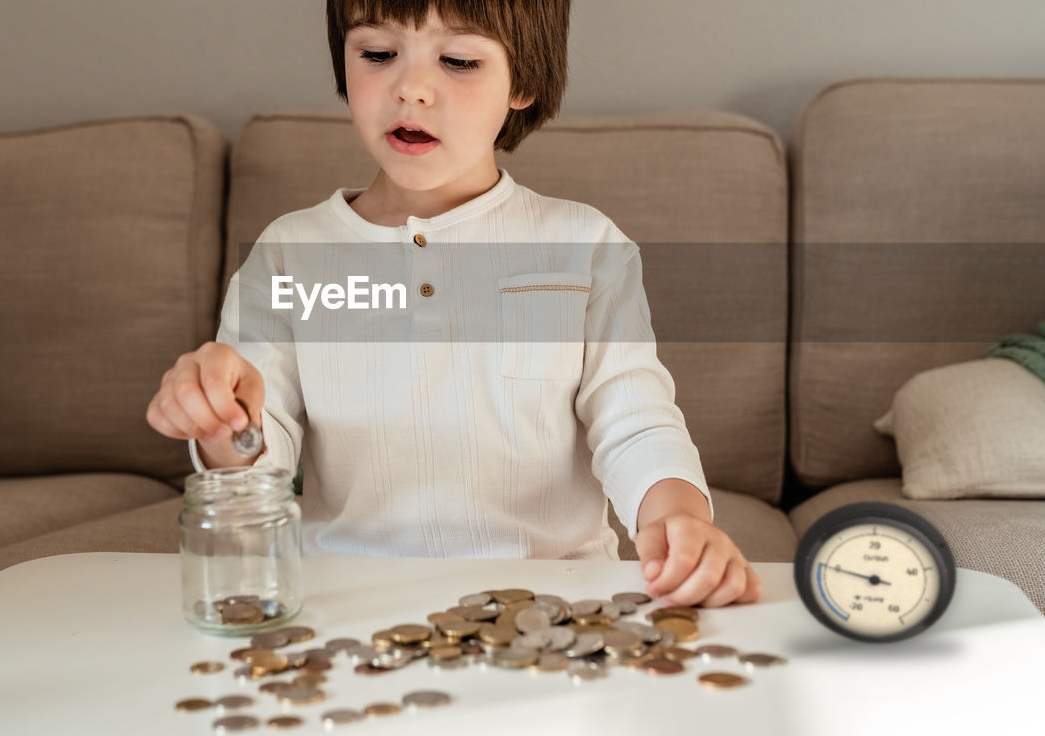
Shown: 0 °C
